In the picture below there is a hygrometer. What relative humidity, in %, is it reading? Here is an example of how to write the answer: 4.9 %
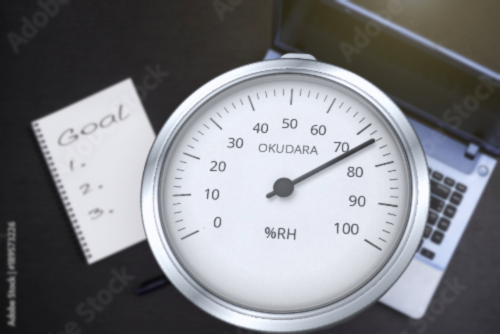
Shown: 74 %
